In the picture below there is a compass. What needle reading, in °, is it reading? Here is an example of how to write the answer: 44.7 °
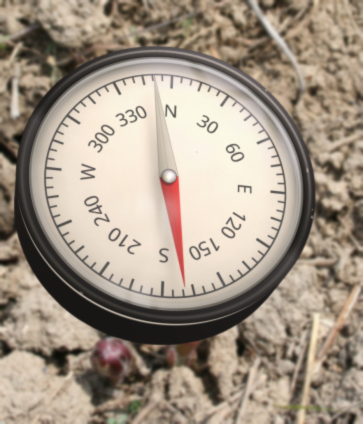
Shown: 170 °
